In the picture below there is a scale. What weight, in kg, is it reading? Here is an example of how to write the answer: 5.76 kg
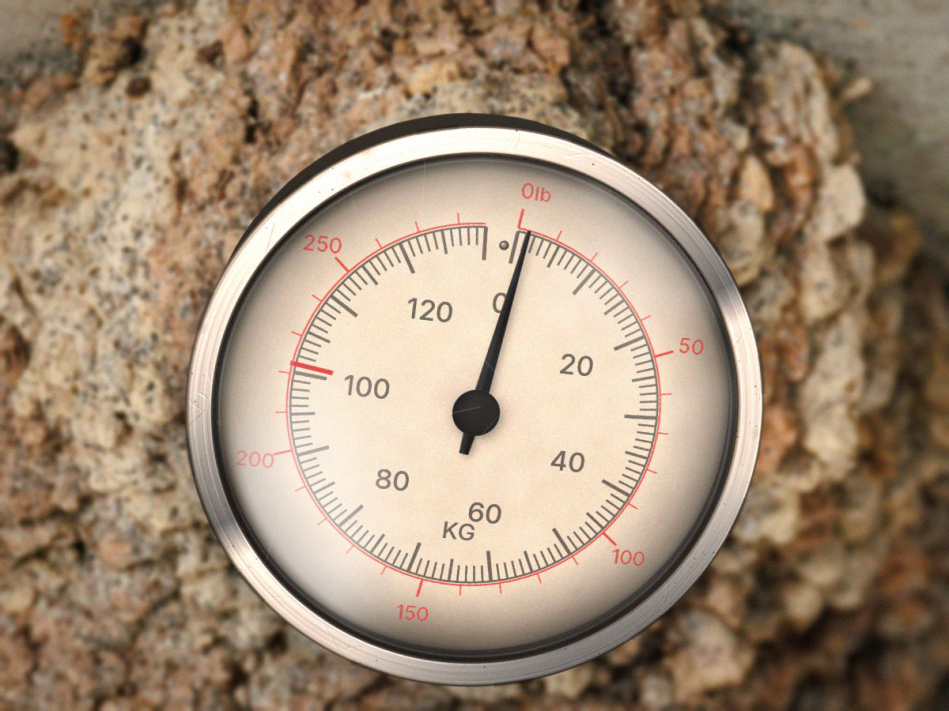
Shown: 1 kg
